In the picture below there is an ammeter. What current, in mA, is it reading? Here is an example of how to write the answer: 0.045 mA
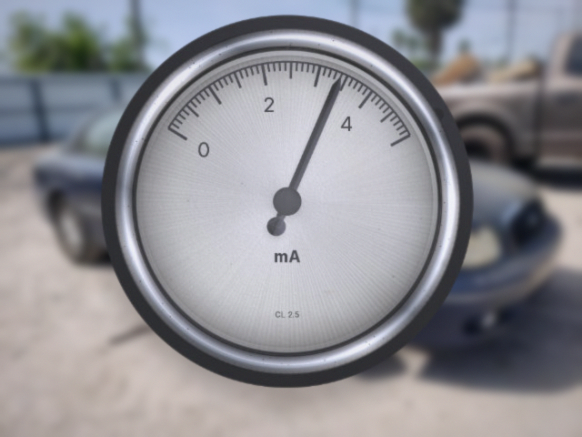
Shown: 3.4 mA
